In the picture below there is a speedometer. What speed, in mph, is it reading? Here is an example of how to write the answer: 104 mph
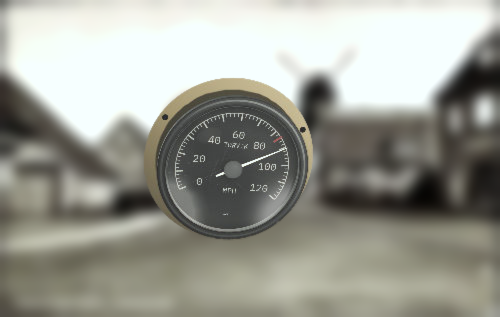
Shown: 90 mph
